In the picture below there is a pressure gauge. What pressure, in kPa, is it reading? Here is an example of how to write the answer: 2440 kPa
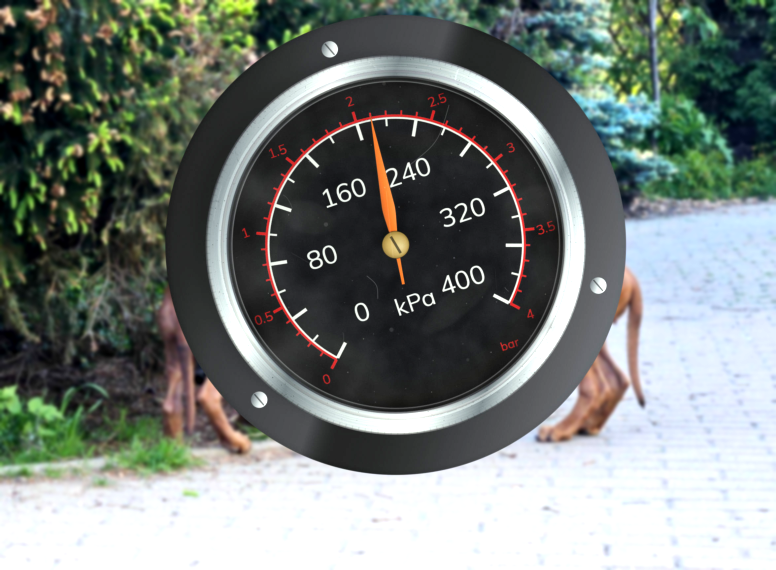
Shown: 210 kPa
